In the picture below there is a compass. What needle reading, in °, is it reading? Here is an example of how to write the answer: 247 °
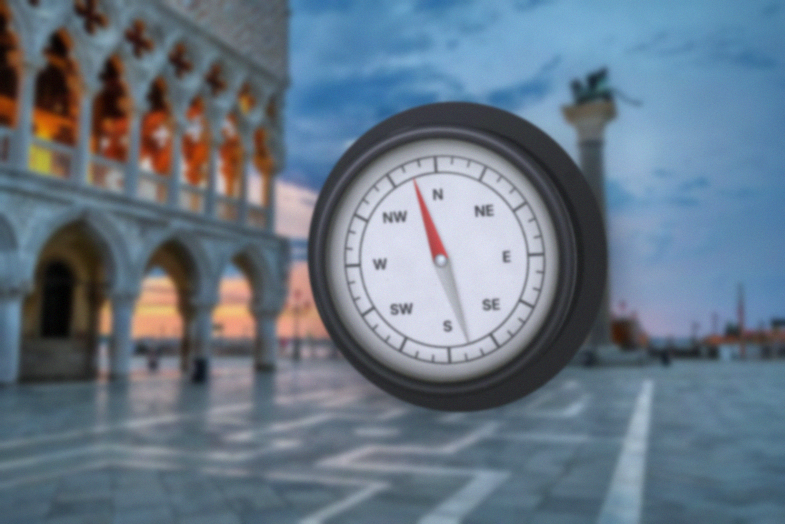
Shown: 345 °
